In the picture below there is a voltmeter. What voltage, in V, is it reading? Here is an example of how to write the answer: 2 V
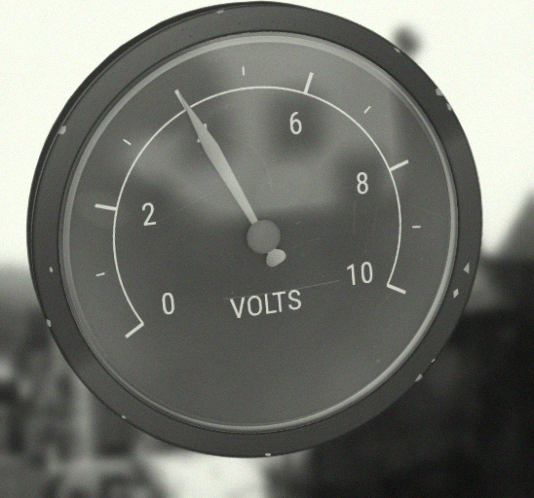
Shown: 4 V
